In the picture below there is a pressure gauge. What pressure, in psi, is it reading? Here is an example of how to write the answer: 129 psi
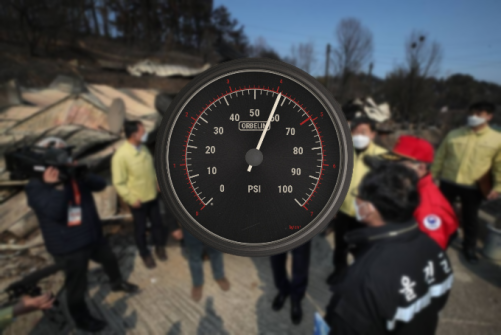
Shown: 58 psi
